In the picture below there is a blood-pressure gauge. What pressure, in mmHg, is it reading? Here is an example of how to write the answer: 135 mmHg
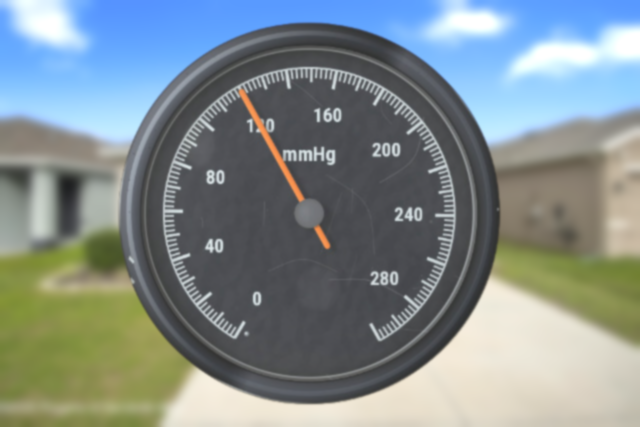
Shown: 120 mmHg
